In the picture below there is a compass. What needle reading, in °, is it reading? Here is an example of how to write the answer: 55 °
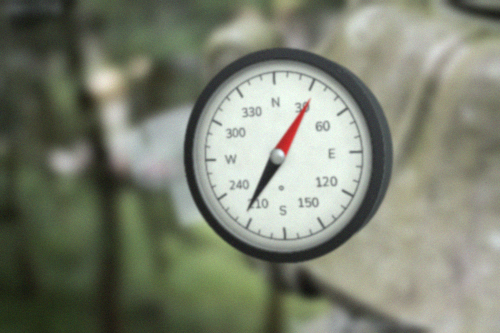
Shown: 35 °
